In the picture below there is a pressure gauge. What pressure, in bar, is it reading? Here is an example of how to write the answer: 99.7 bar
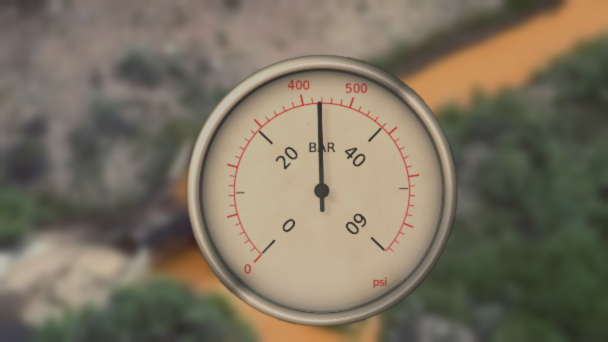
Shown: 30 bar
